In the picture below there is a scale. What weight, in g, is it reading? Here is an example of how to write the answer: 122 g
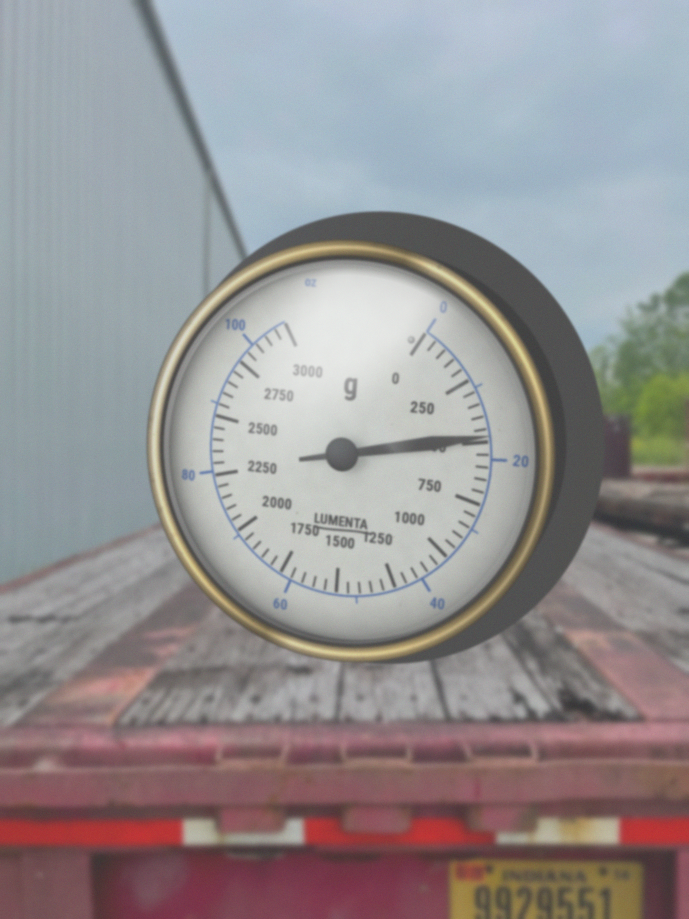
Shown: 475 g
